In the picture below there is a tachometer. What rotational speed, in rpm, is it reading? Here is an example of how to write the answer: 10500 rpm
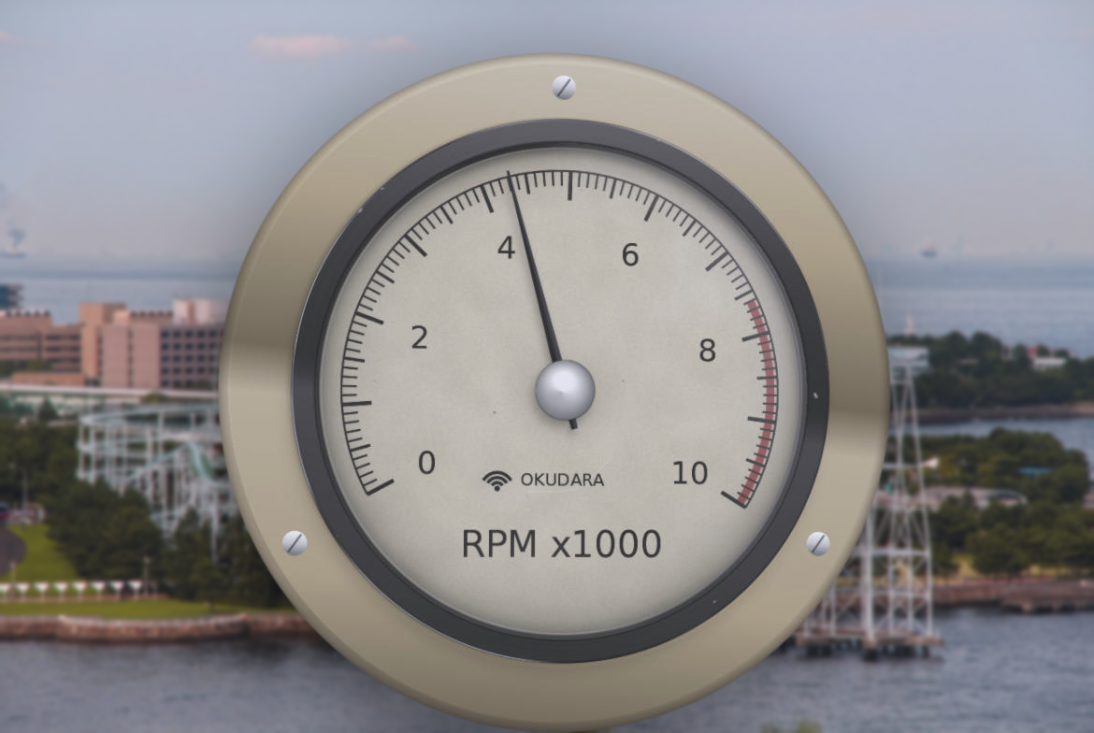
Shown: 4300 rpm
